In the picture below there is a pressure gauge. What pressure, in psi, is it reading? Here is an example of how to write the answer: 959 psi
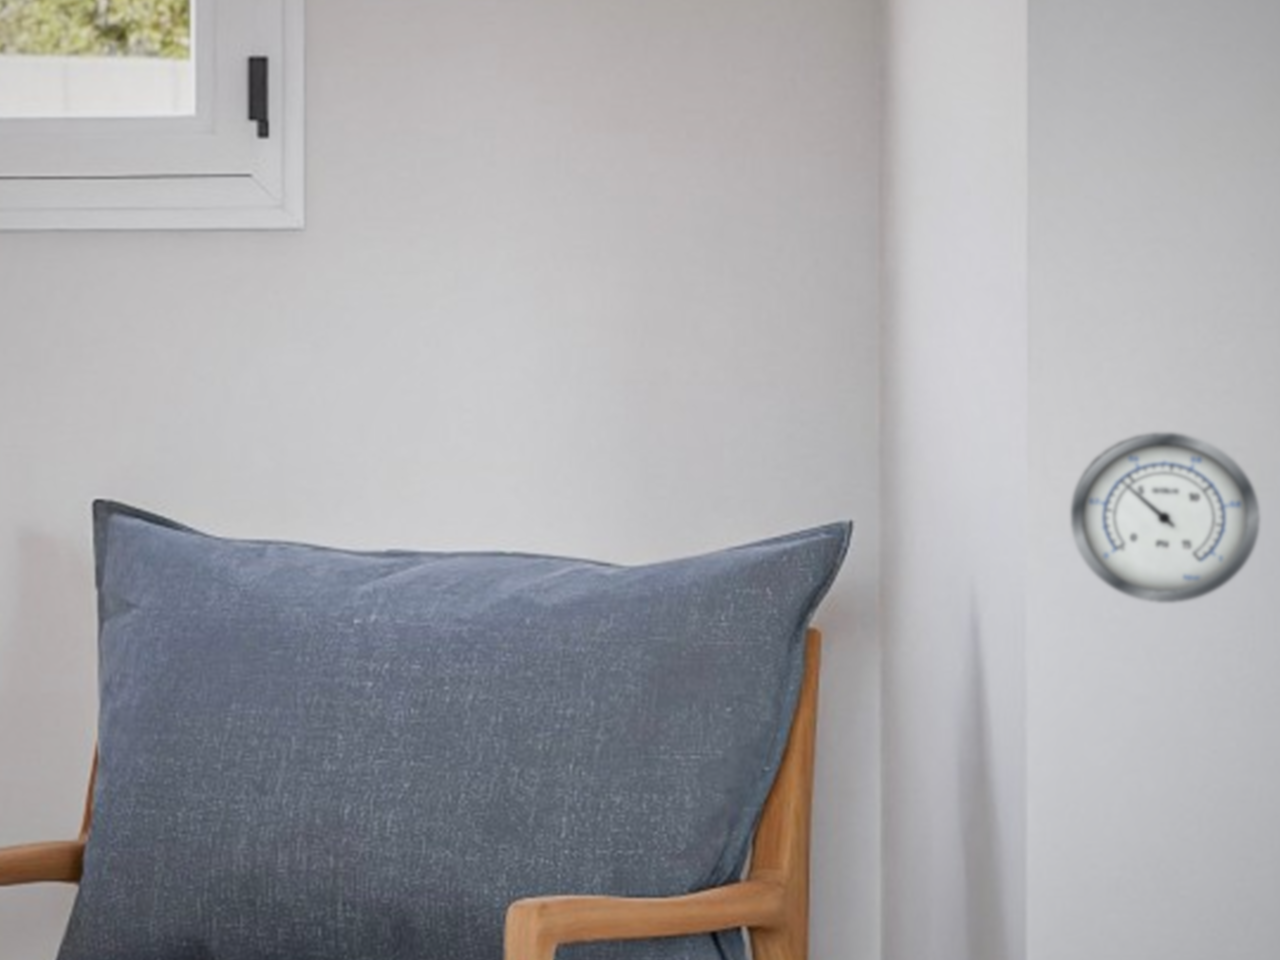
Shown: 4.5 psi
